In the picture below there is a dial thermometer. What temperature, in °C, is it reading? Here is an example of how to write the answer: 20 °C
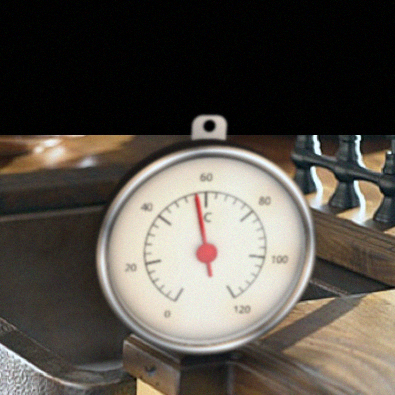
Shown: 56 °C
